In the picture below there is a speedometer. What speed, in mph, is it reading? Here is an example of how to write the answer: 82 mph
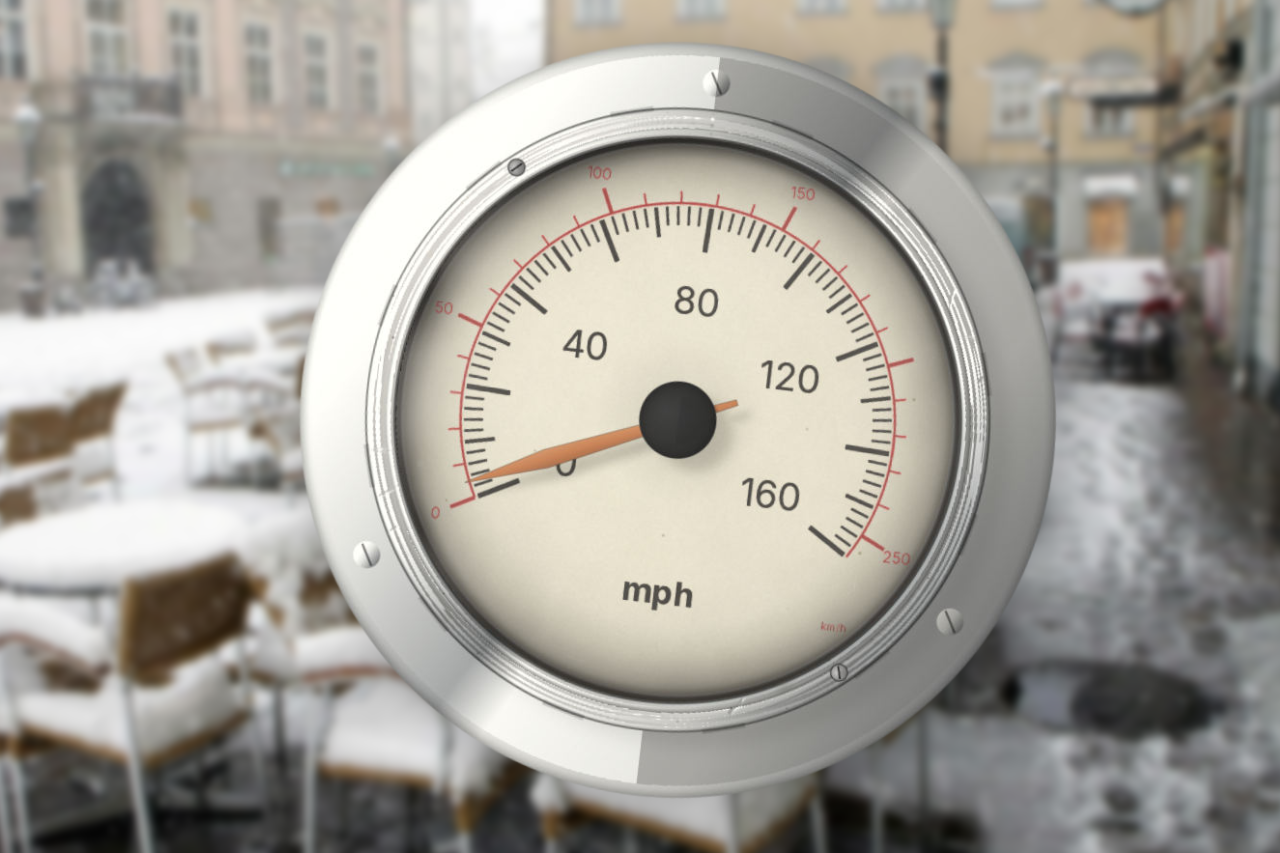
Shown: 3 mph
